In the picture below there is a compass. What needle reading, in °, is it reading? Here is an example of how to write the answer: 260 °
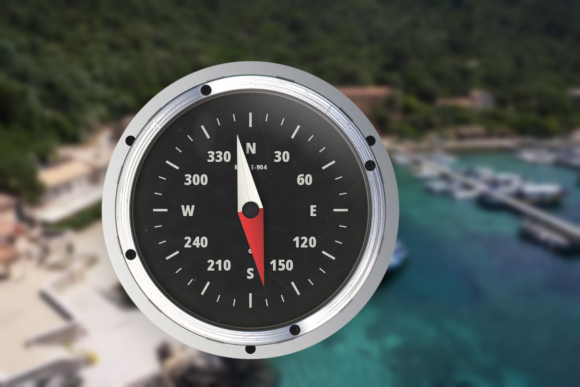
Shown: 170 °
